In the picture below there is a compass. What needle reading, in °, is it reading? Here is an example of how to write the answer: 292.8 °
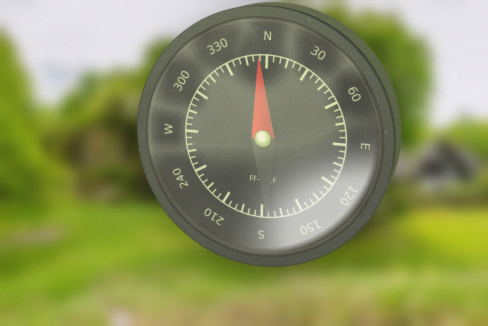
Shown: 355 °
